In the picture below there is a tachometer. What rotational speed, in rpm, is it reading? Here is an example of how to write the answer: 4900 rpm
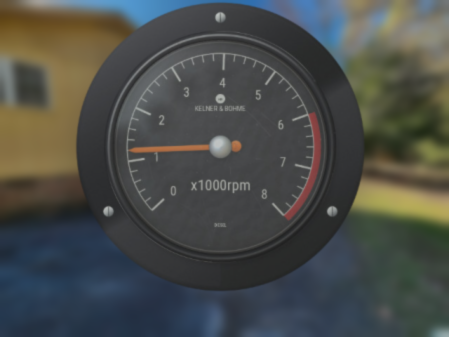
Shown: 1200 rpm
